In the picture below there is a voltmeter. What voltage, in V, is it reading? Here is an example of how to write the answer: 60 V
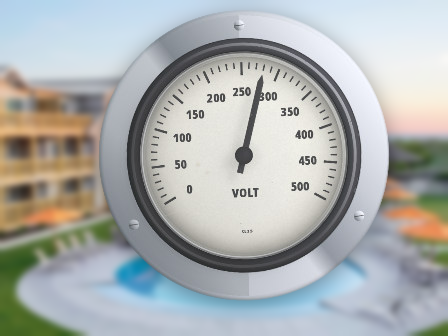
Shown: 280 V
